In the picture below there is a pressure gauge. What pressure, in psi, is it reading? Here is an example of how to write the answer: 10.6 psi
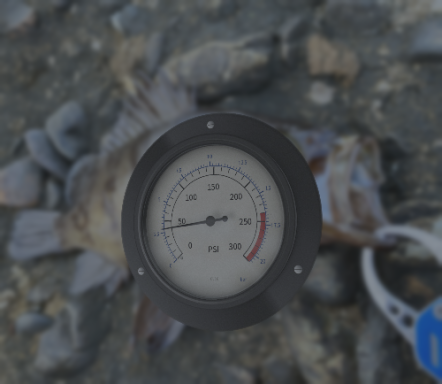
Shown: 40 psi
